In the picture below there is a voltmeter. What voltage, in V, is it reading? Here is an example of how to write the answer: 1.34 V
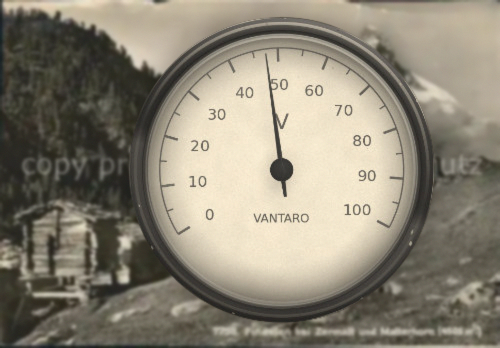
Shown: 47.5 V
